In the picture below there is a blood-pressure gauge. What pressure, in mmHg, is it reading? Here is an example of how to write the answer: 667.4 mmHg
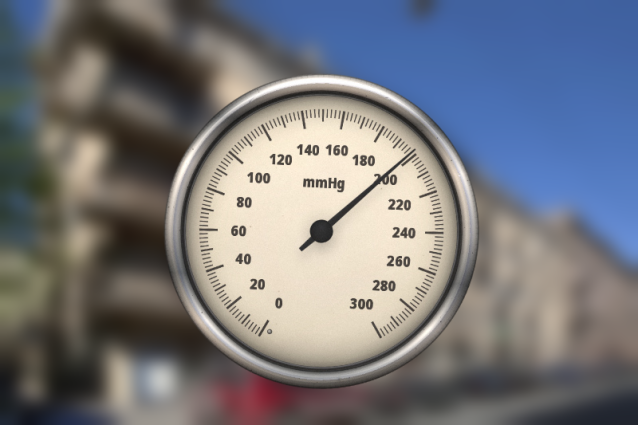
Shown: 198 mmHg
